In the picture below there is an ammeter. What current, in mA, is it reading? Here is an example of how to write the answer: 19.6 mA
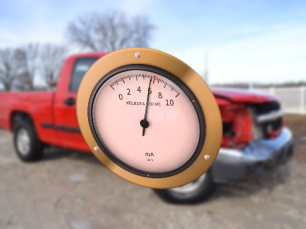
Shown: 6 mA
